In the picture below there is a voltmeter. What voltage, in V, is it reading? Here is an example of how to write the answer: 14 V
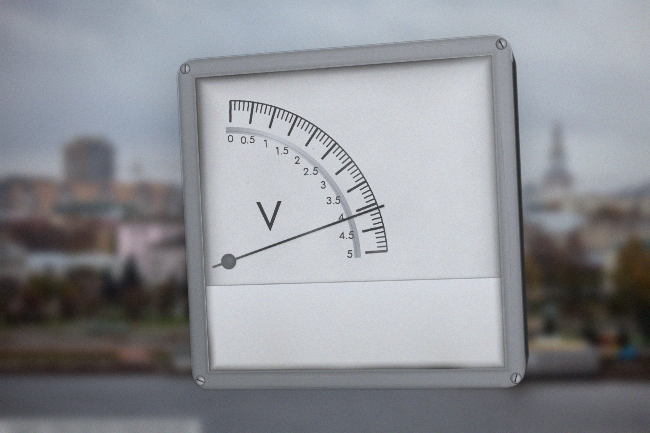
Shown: 4.1 V
